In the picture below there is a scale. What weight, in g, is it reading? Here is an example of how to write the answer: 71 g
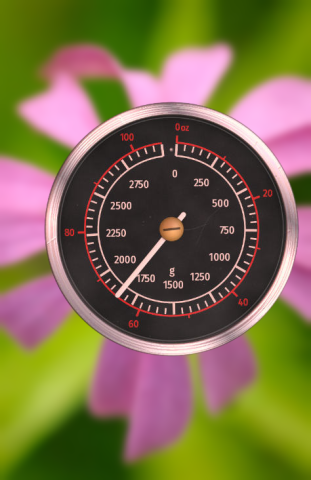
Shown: 1850 g
